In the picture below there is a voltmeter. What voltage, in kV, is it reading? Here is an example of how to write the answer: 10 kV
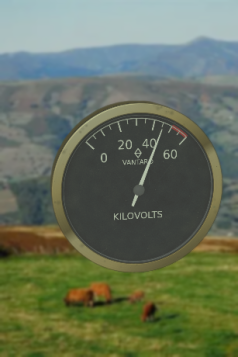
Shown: 45 kV
